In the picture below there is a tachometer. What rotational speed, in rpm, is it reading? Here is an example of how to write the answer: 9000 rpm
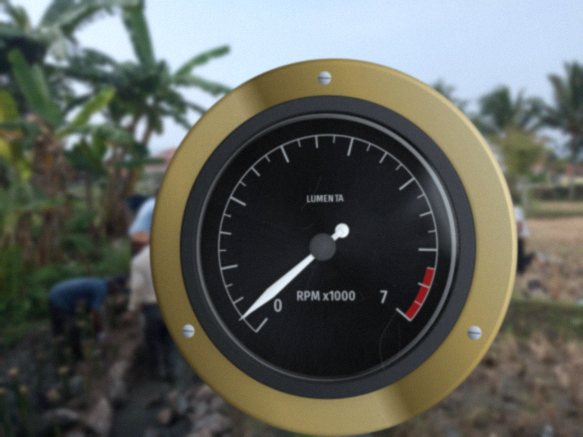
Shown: 250 rpm
